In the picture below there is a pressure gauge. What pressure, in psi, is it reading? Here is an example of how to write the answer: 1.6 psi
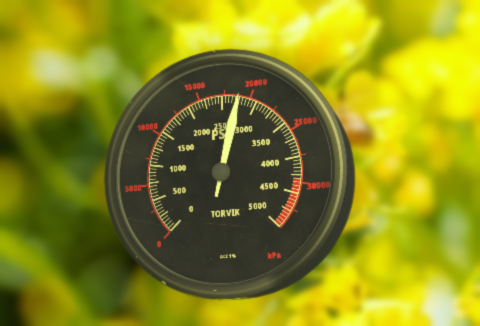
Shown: 2750 psi
